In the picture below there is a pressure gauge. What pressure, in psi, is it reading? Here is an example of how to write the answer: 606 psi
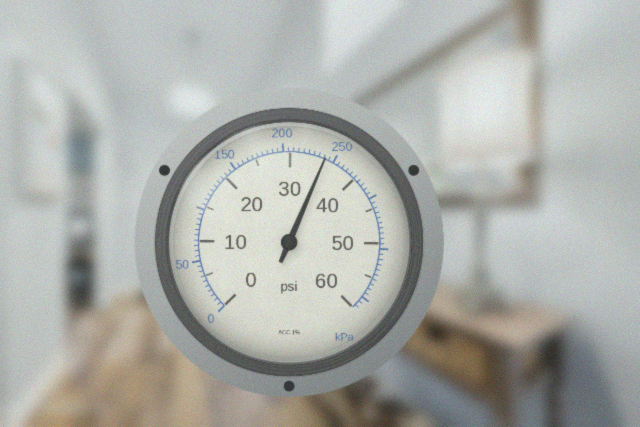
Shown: 35 psi
